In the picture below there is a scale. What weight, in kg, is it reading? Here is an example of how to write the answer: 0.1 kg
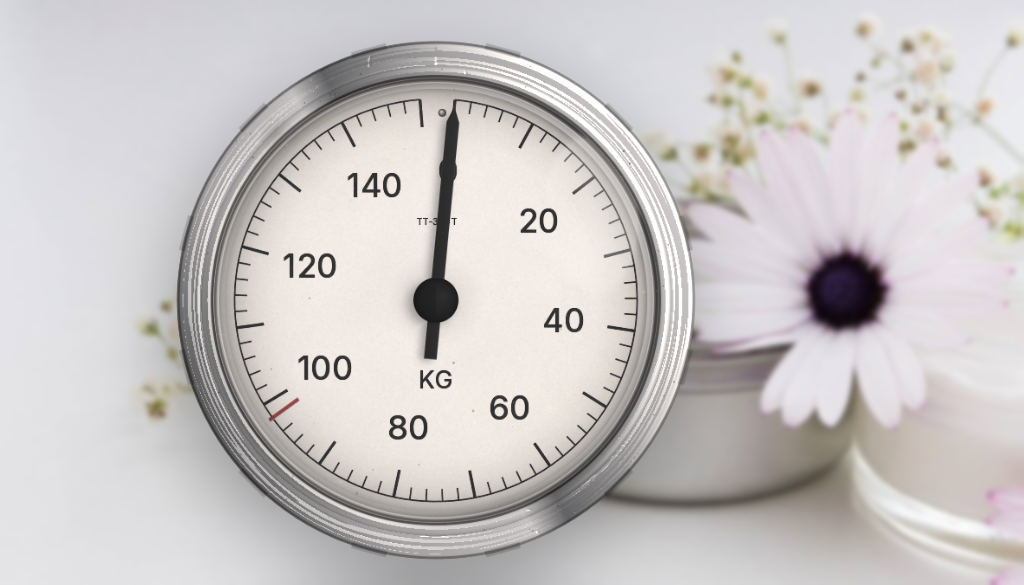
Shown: 0 kg
